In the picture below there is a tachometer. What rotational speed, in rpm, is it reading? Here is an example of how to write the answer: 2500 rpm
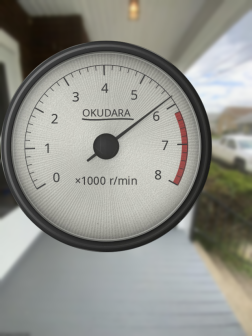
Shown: 5800 rpm
